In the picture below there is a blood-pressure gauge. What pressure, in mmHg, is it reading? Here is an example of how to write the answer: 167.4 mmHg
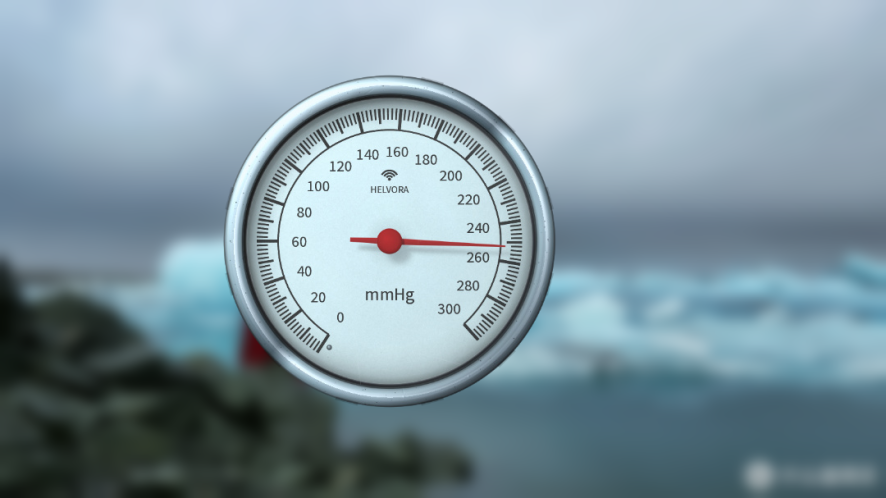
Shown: 252 mmHg
